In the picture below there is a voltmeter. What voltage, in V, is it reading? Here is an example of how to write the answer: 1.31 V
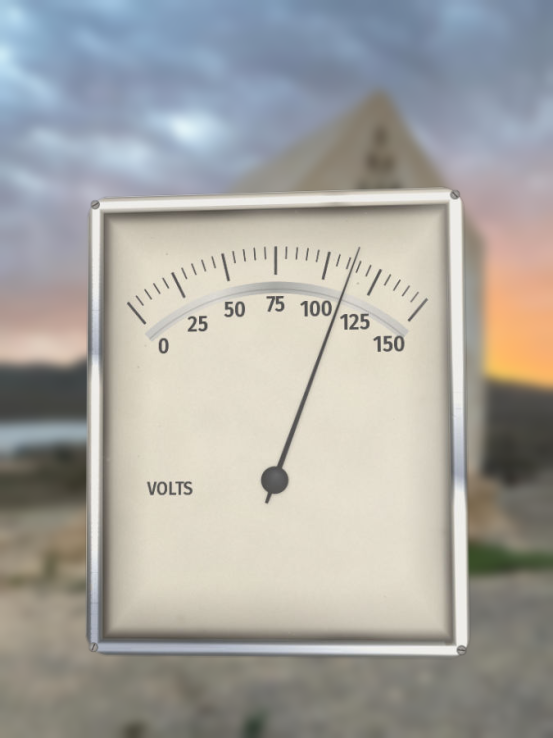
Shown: 112.5 V
